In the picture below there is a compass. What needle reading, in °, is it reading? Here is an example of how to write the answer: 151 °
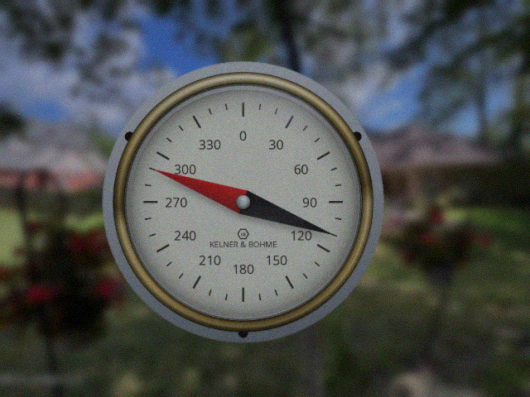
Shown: 290 °
